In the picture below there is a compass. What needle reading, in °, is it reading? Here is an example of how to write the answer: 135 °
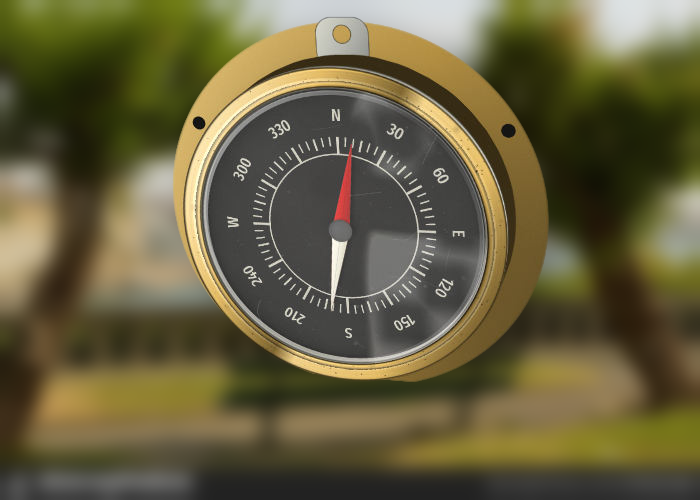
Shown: 10 °
